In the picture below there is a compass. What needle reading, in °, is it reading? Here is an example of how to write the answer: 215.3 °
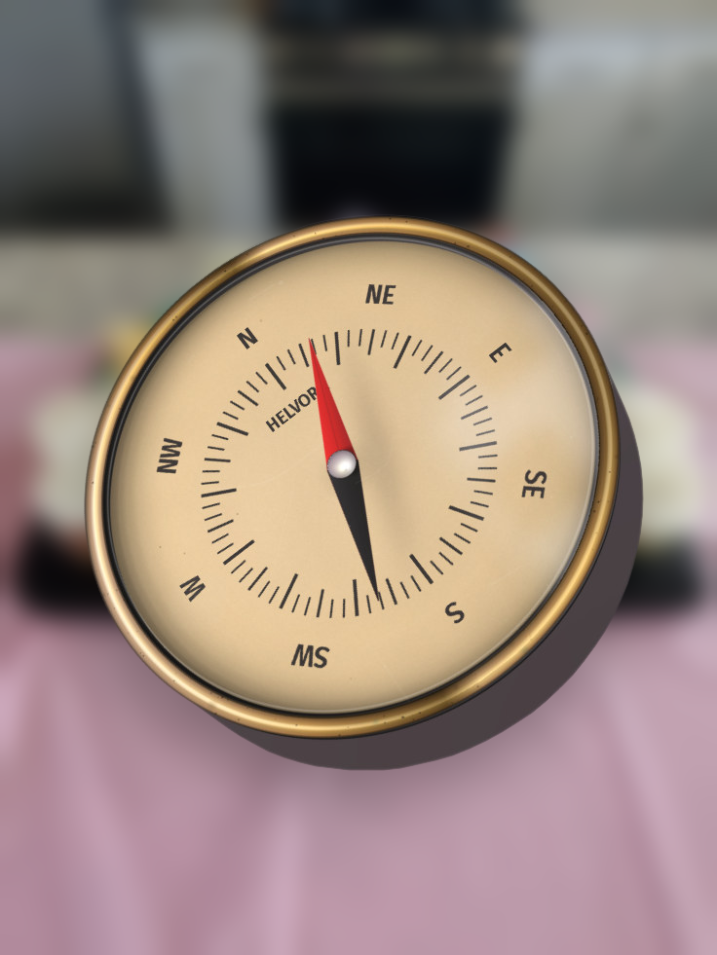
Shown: 20 °
